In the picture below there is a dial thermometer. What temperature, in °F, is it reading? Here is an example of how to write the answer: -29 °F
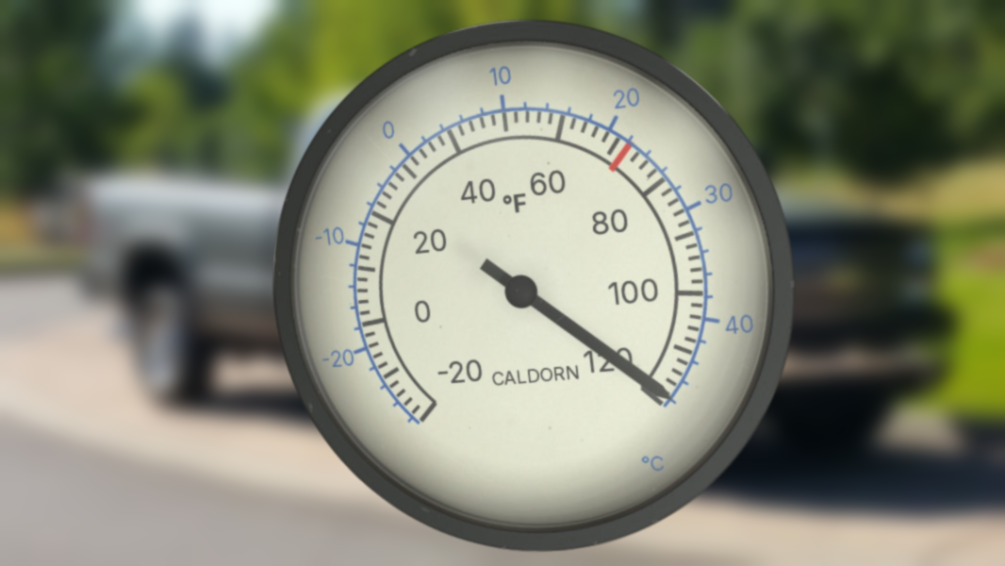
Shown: 118 °F
